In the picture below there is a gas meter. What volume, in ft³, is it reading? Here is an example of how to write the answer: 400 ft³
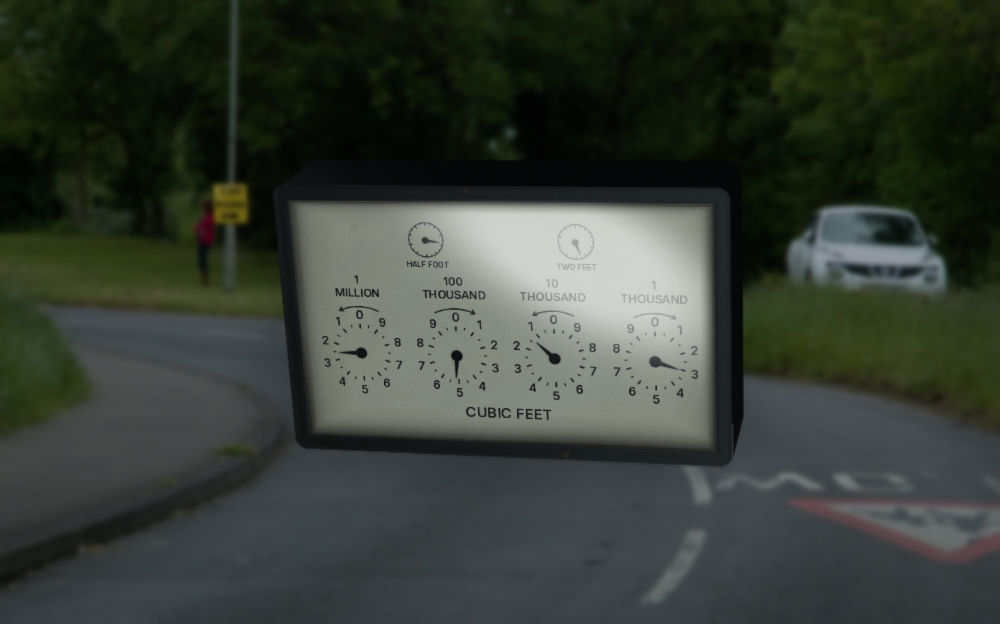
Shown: 251300 ft³
